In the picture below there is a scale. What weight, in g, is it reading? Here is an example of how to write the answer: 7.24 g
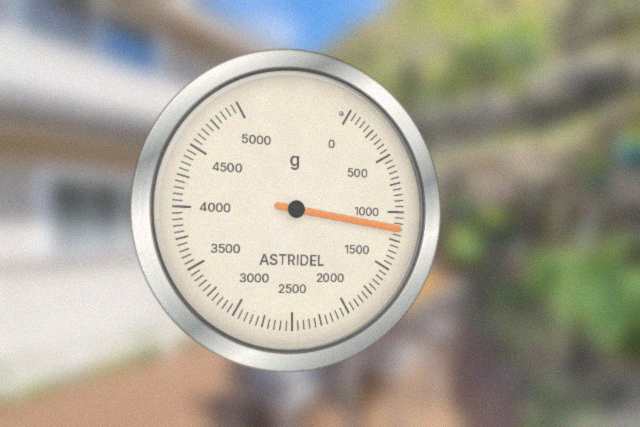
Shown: 1150 g
